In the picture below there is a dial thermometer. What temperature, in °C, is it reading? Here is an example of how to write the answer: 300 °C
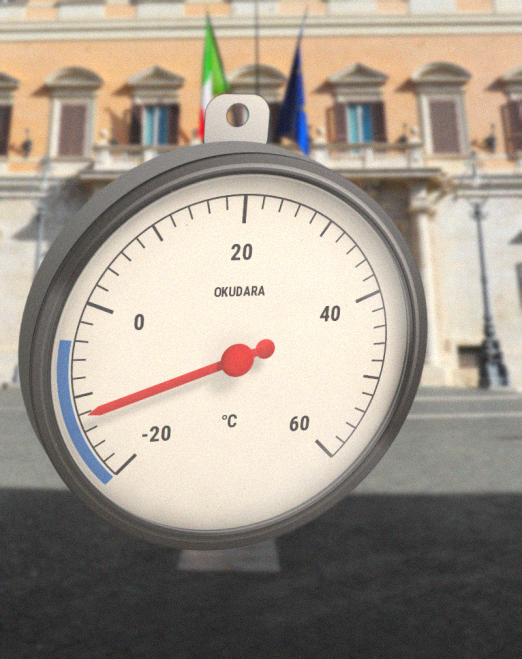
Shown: -12 °C
